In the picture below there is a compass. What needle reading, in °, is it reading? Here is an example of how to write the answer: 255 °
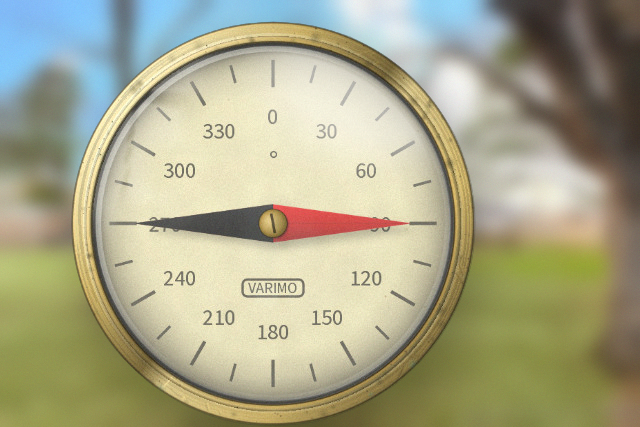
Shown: 90 °
